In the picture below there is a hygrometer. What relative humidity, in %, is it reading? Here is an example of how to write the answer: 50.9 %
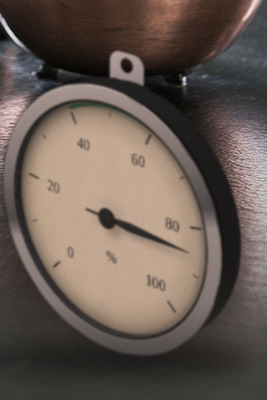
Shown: 85 %
